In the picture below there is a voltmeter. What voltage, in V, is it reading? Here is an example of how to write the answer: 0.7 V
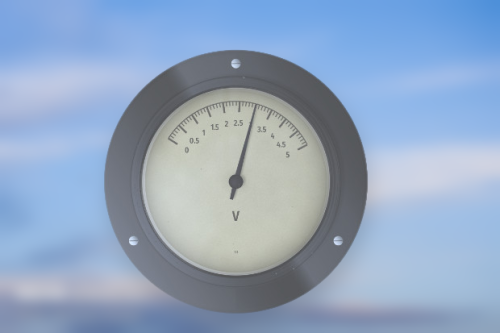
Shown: 3 V
